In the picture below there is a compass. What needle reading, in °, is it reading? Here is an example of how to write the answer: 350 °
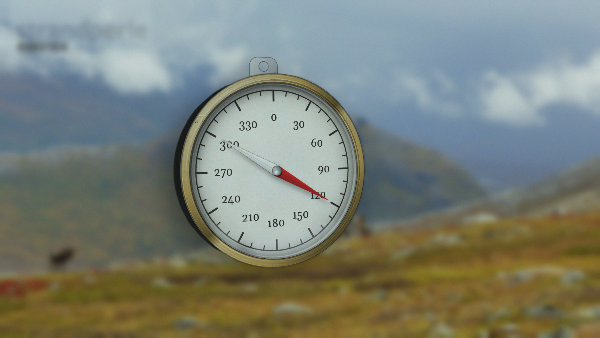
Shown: 120 °
